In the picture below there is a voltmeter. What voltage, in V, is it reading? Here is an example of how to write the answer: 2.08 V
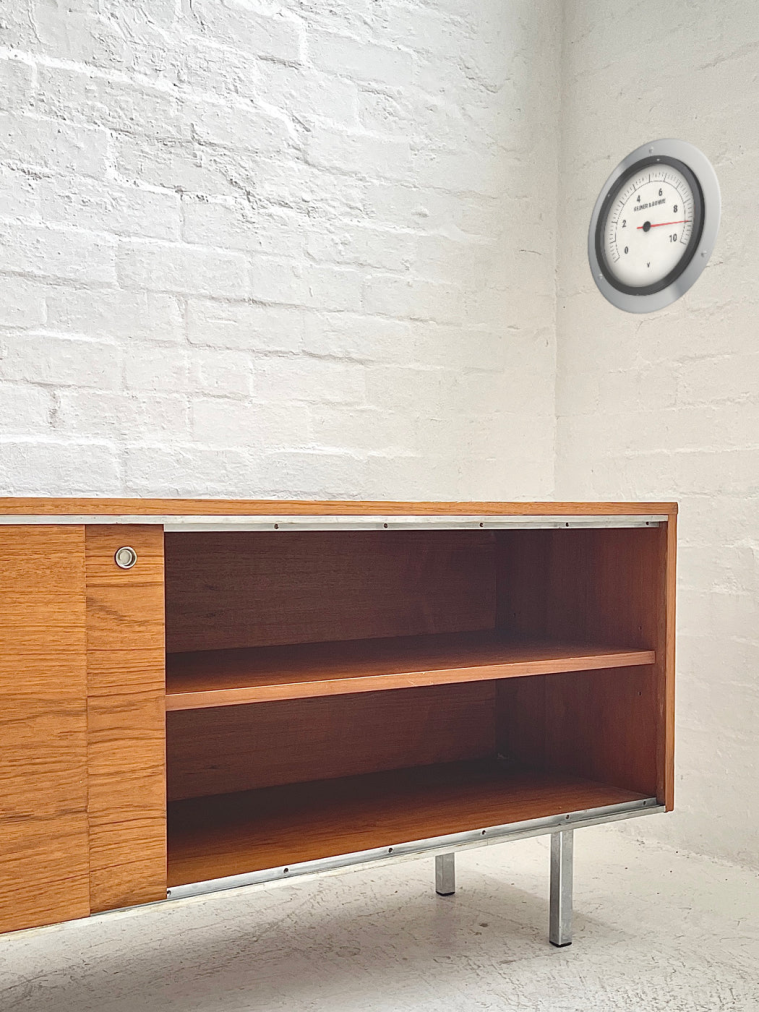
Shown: 9 V
